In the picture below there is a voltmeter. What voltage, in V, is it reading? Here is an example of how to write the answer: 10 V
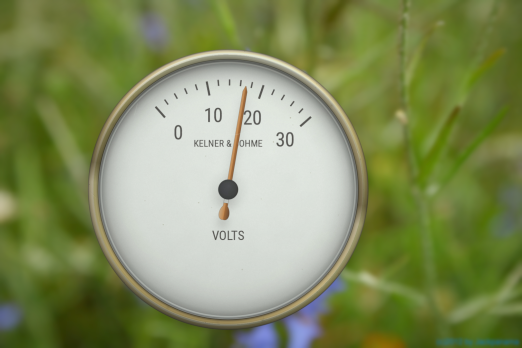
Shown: 17 V
